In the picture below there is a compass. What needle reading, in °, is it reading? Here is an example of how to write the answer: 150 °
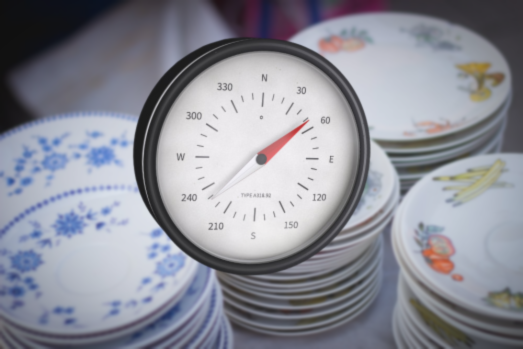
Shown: 50 °
